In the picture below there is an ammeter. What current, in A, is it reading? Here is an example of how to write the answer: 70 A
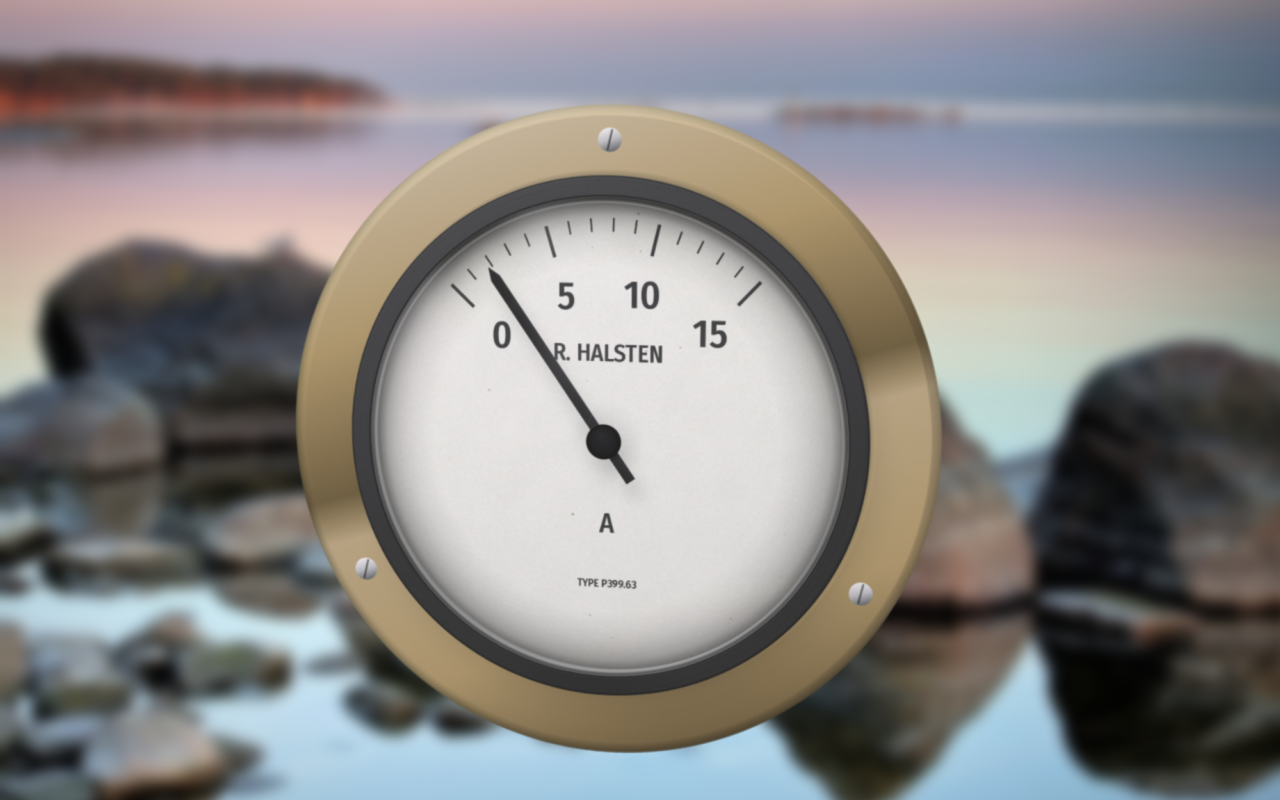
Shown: 2 A
